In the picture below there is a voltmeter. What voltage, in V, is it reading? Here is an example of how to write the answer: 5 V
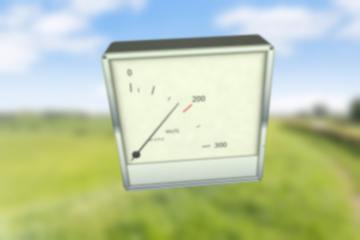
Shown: 175 V
